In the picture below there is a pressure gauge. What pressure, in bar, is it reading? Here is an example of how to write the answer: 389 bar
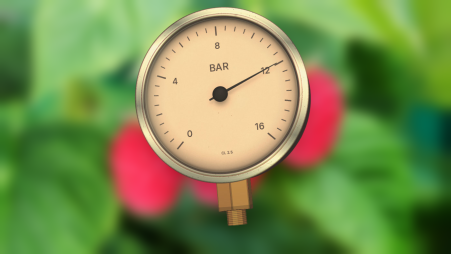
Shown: 12 bar
